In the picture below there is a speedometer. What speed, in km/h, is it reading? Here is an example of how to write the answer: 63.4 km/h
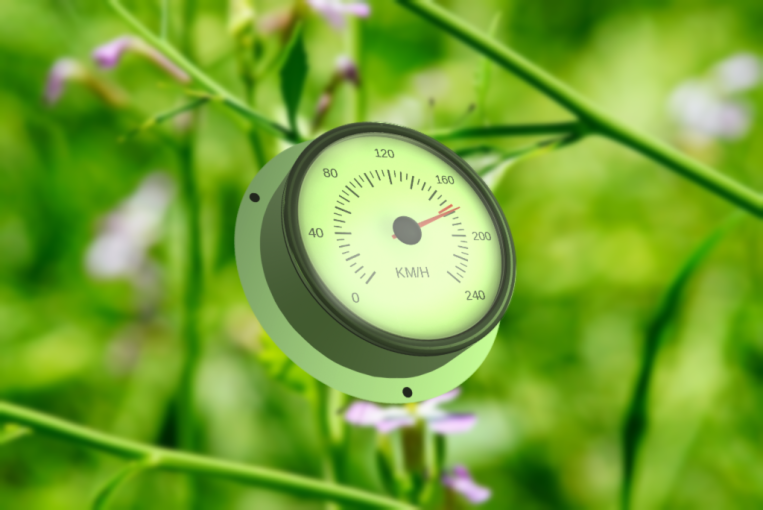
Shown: 180 km/h
